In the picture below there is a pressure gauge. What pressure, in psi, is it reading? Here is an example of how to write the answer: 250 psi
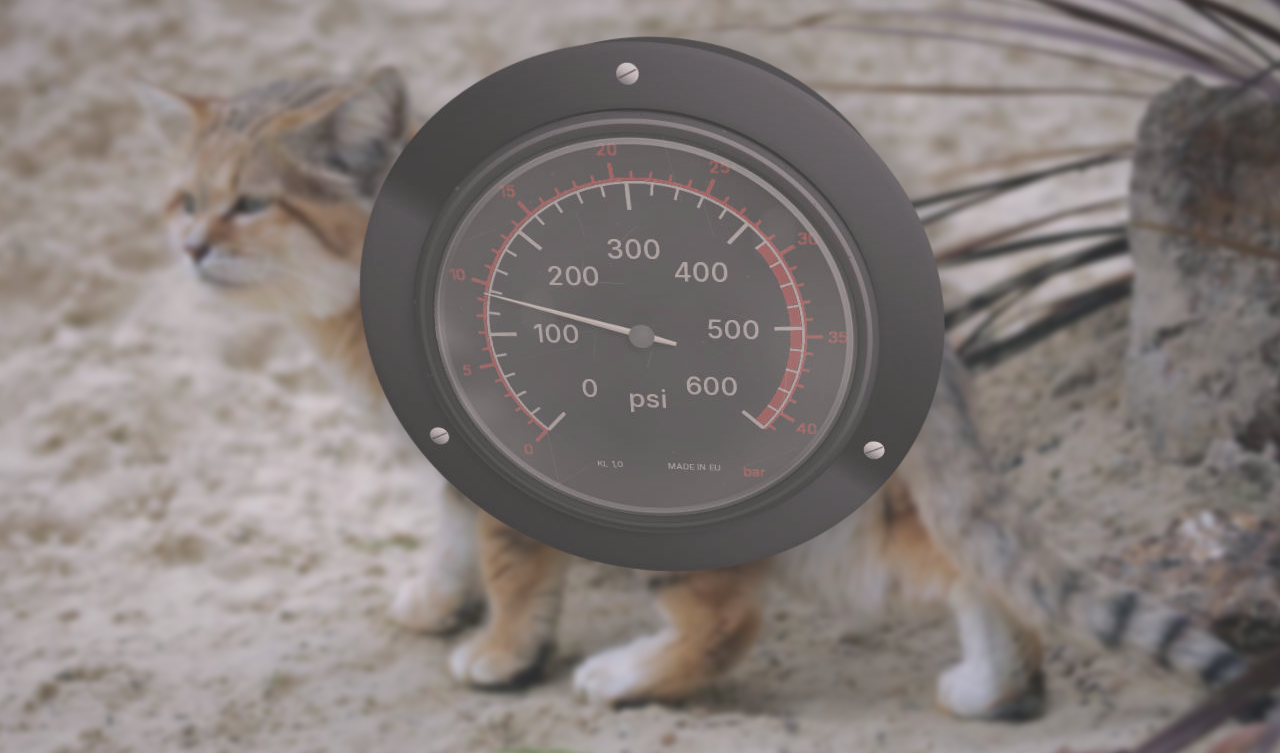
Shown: 140 psi
